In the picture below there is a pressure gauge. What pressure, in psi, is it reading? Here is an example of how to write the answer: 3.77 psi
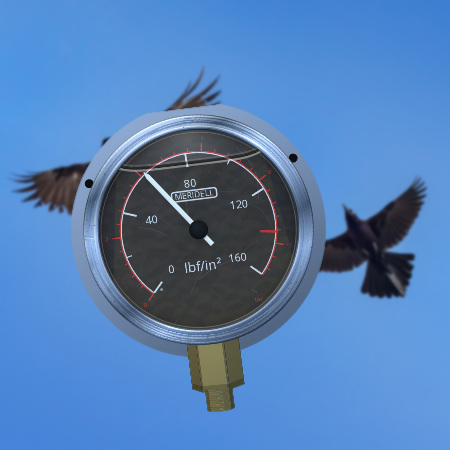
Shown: 60 psi
